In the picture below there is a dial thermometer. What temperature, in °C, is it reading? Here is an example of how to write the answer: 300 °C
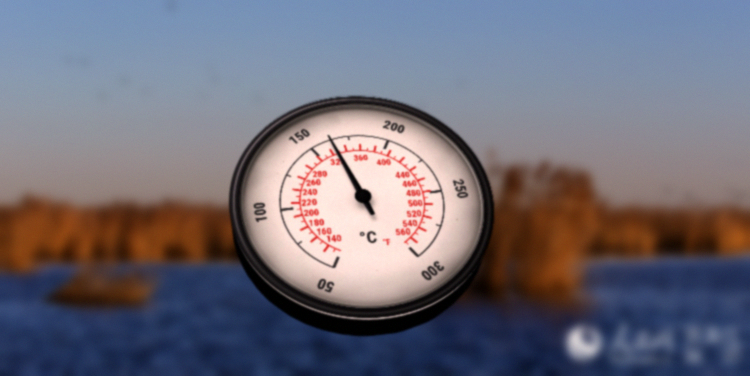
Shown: 162.5 °C
